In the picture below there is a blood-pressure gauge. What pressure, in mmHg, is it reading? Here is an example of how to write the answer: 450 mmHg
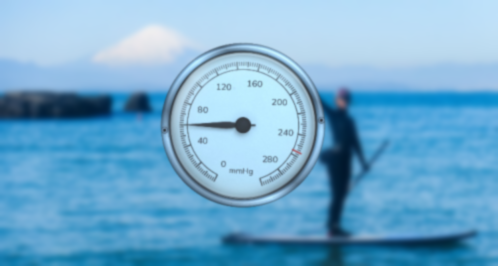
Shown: 60 mmHg
